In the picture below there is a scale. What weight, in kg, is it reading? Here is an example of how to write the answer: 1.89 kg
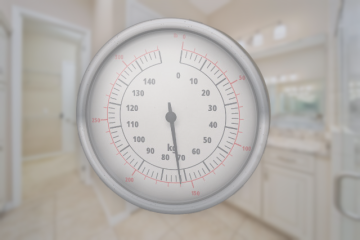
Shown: 72 kg
